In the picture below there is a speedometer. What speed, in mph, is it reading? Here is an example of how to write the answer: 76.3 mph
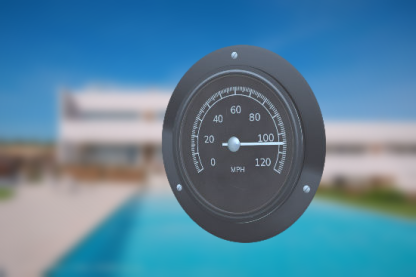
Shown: 105 mph
